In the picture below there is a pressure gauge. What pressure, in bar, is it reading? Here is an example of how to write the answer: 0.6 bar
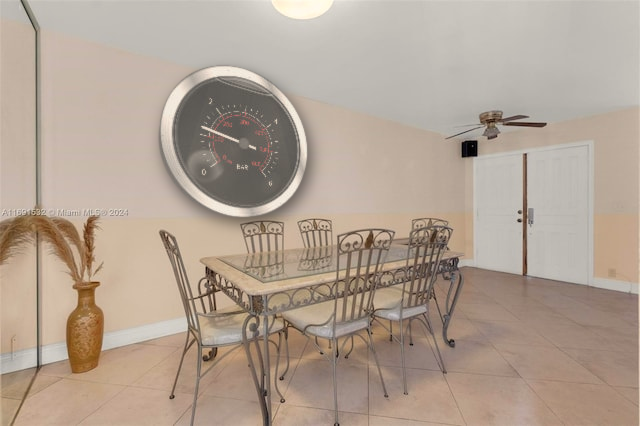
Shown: 1.2 bar
